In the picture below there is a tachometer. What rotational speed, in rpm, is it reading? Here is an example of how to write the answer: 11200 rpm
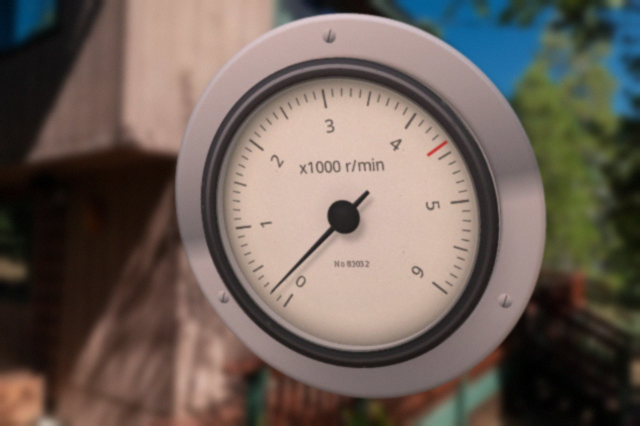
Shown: 200 rpm
